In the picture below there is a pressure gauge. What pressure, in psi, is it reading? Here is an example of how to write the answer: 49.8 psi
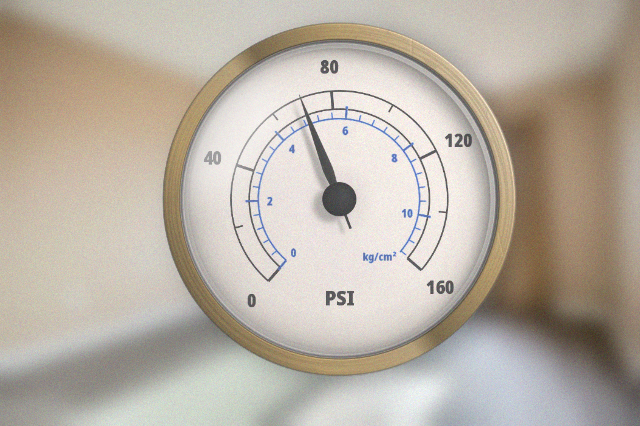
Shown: 70 psi
